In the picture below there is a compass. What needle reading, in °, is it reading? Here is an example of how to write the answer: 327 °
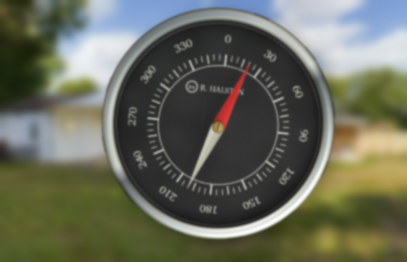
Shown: 20 °
